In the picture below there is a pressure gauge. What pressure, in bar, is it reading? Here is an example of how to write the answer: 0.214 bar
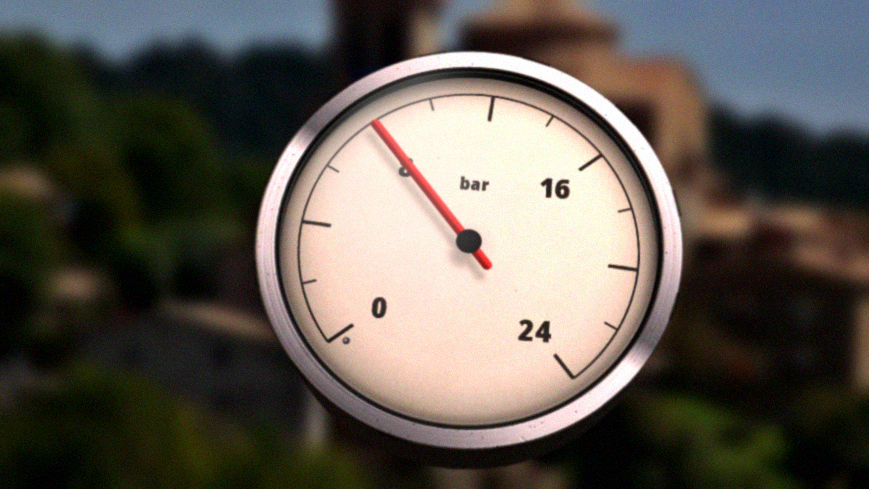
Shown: 8 bar
